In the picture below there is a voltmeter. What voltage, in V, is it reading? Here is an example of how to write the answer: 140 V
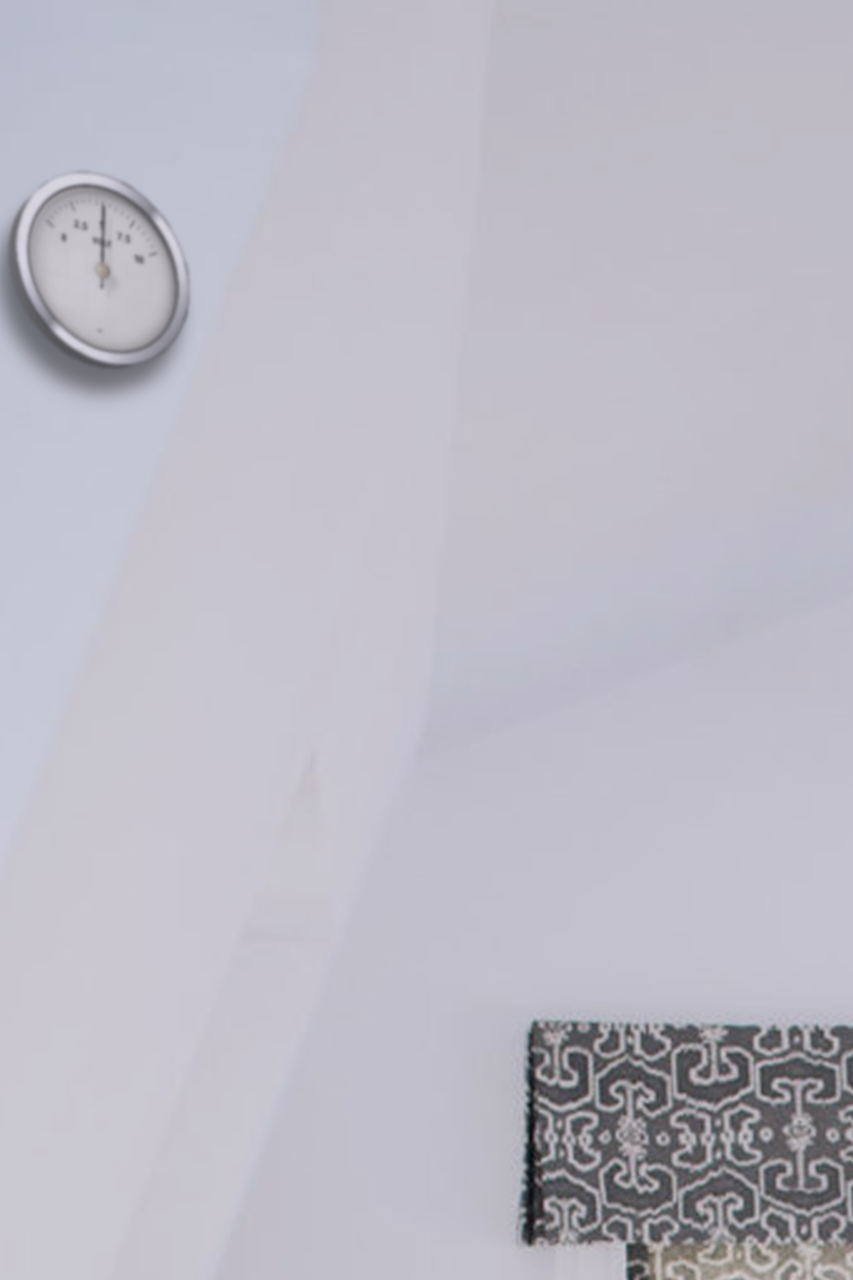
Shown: 5 V
